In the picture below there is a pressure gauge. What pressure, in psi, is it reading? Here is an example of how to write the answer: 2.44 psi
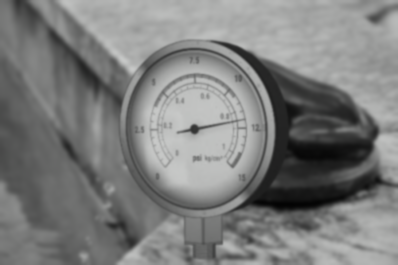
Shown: 12 psi
